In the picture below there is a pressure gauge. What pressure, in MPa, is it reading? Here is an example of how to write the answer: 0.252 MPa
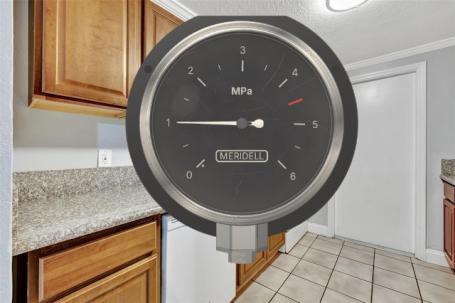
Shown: 1 MPa
